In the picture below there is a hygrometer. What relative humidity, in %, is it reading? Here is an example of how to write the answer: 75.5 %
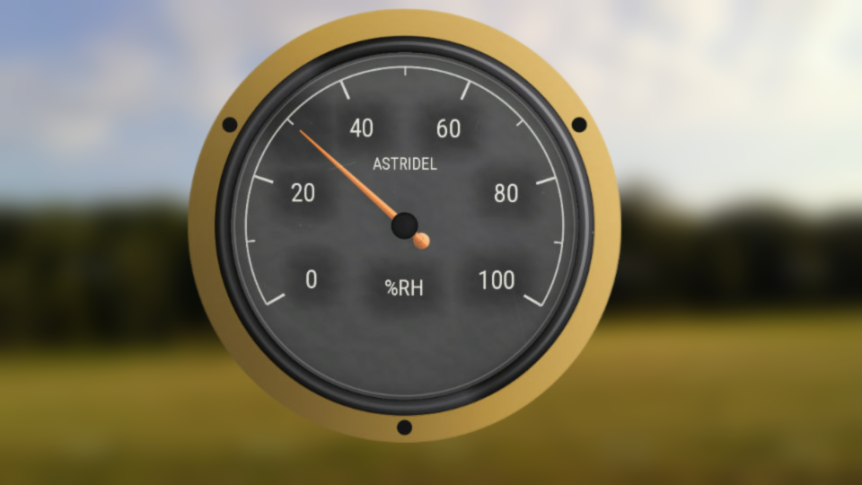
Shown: 30 %
